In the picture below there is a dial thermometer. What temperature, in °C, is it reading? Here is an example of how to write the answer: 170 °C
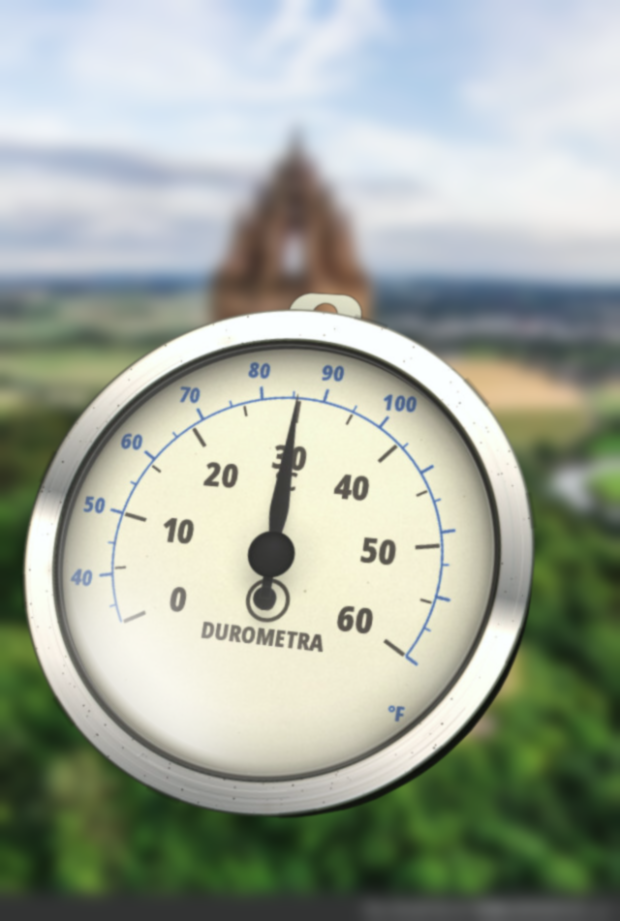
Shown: 30 °C
